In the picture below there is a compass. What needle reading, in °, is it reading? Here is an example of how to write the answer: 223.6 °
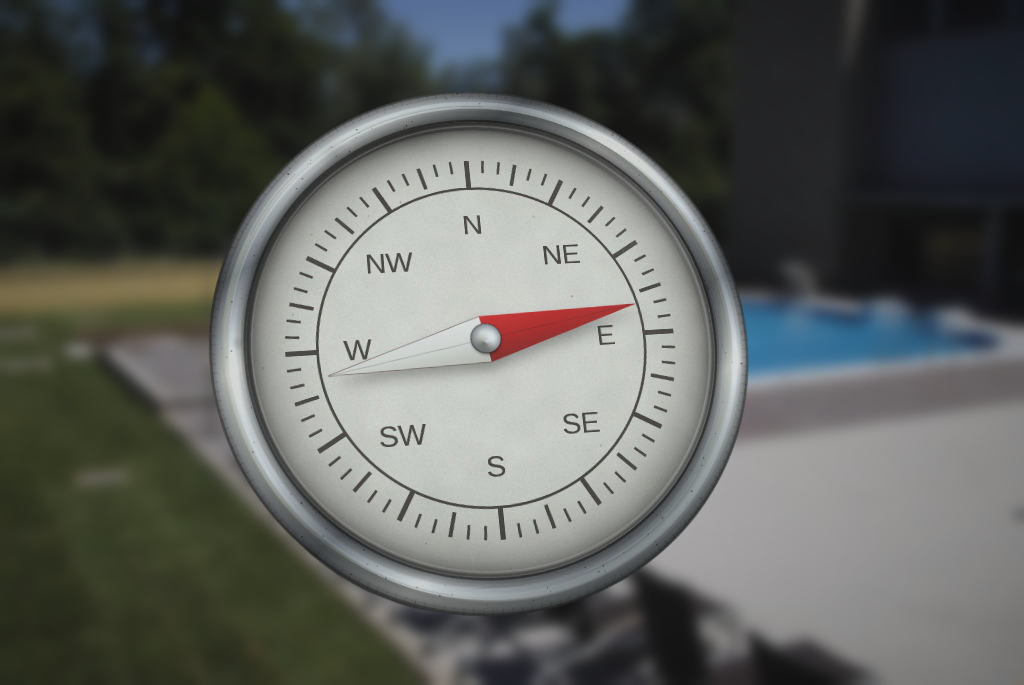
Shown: 80 °
